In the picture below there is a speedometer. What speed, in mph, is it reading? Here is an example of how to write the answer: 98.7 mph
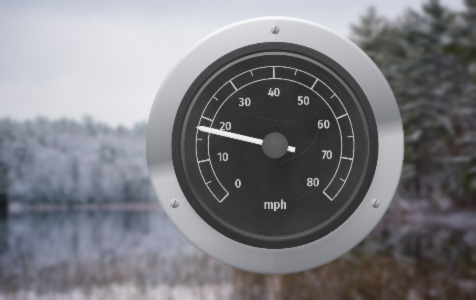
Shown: 17.5 mph
